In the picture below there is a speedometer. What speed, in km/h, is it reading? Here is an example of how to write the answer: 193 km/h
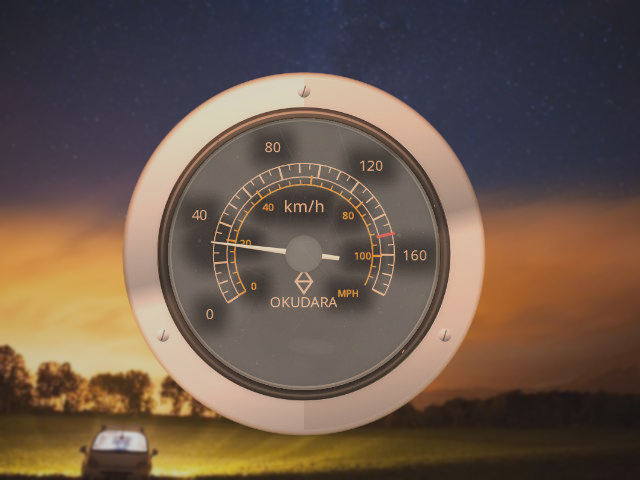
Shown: 30 km/h
